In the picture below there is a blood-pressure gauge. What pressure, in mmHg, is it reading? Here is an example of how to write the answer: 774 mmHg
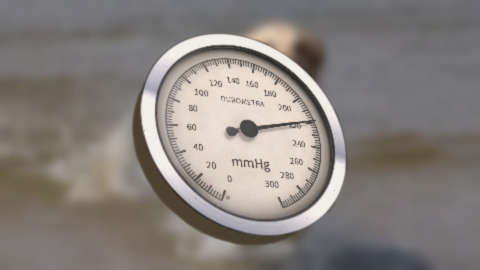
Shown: 220 mmHg
